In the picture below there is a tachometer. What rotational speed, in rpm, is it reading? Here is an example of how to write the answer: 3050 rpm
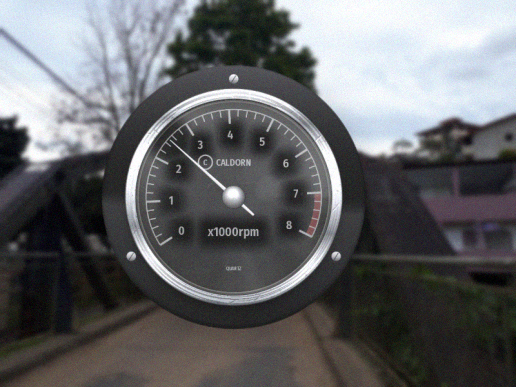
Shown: 2500 rpm
